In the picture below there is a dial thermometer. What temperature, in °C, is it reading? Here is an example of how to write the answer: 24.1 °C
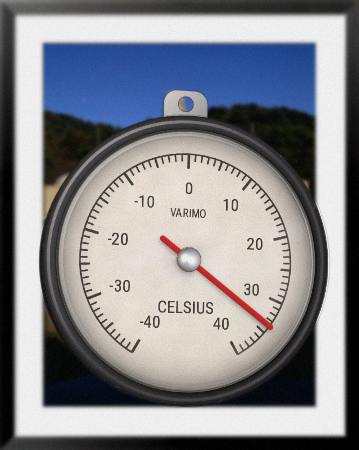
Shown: 34 °C
